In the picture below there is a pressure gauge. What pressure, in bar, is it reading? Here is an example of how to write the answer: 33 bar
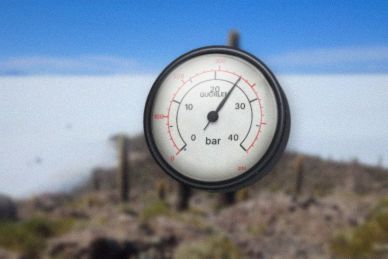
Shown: 25 bar
